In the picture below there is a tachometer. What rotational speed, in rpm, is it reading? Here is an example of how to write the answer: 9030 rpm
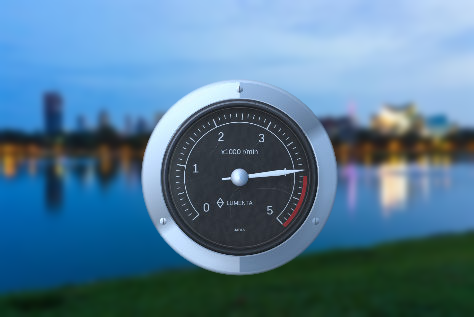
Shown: 4000 rpm
